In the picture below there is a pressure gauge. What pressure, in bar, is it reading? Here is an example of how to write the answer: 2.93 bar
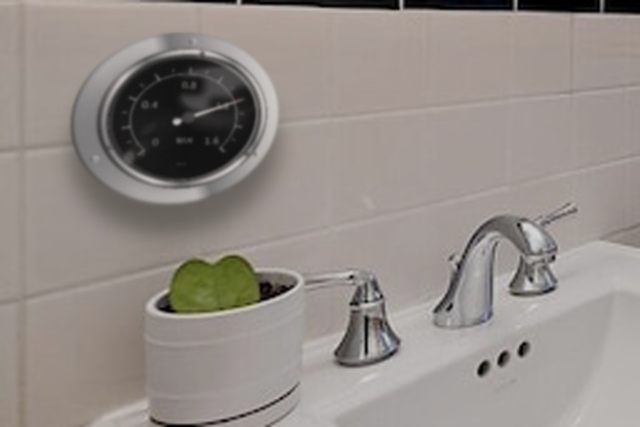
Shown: 1.2 bar
